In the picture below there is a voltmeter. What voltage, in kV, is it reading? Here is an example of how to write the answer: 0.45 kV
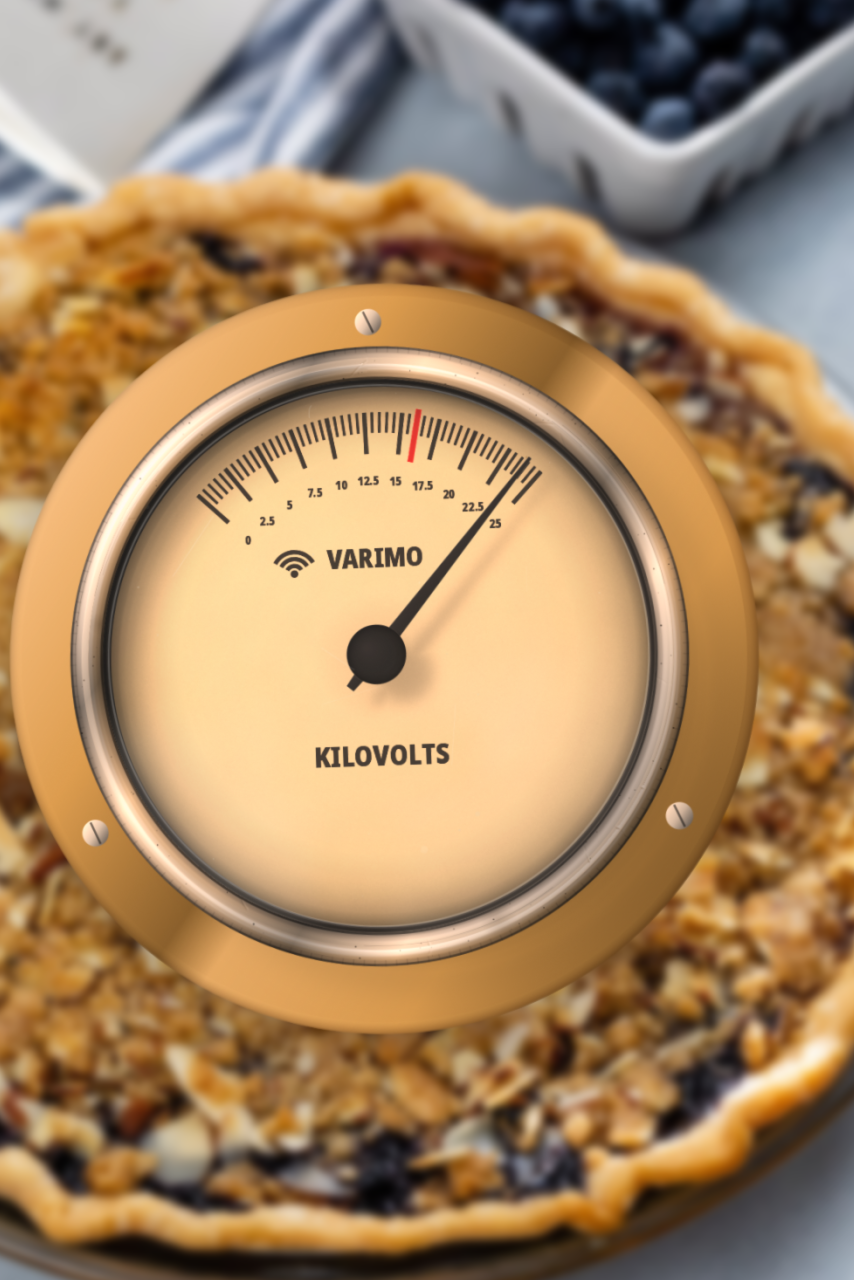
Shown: 24 kV
